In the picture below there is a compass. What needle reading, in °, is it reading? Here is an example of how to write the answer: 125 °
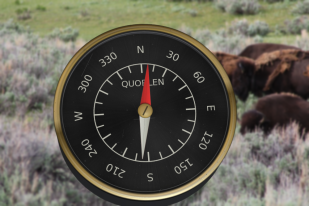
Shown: 7.5 °
